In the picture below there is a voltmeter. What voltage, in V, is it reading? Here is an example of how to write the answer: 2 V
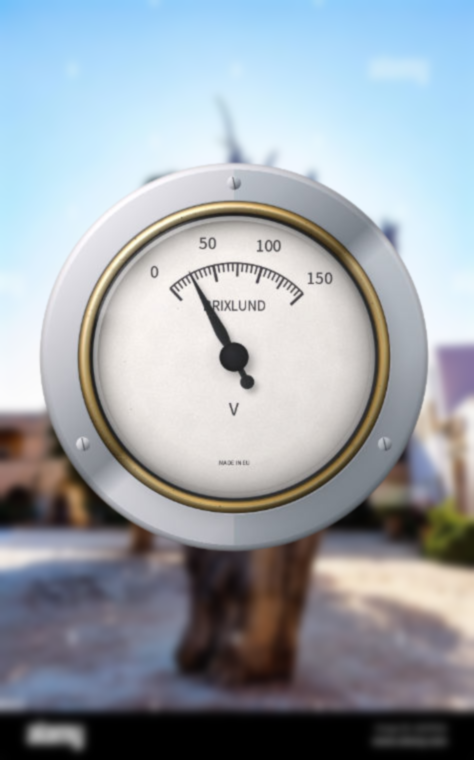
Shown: 25 V
